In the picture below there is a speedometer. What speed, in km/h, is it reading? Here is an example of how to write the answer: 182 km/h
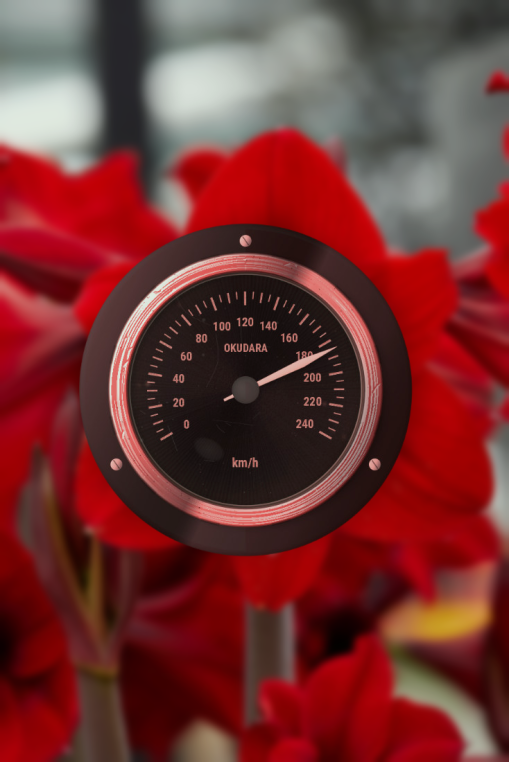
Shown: 185 km/h
